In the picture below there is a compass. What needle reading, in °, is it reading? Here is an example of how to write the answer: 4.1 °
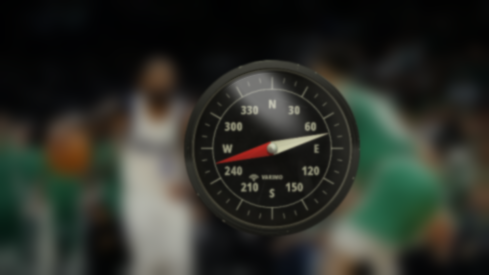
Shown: 255 °
